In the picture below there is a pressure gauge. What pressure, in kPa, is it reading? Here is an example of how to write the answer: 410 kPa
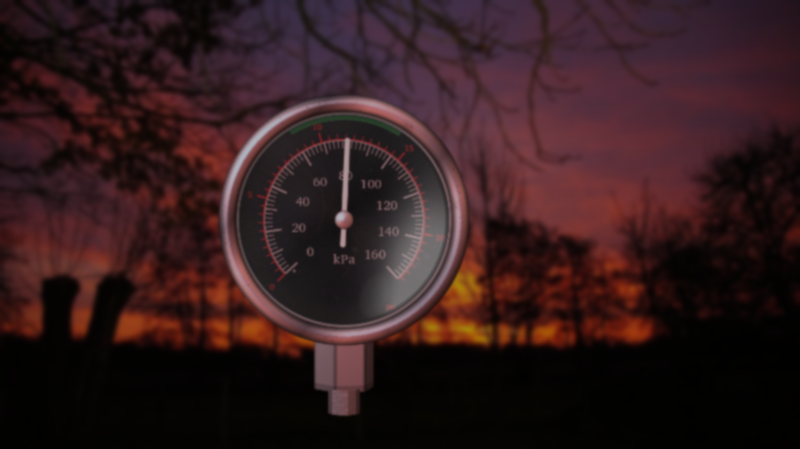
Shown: 80 kPa
